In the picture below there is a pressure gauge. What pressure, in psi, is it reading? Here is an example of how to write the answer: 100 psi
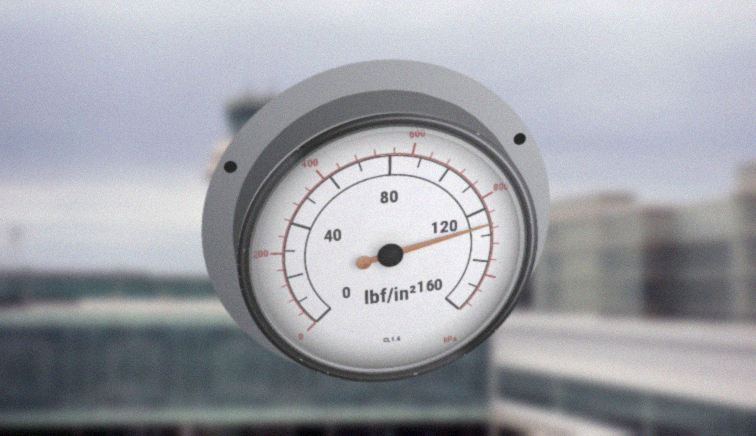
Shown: 125 psi
